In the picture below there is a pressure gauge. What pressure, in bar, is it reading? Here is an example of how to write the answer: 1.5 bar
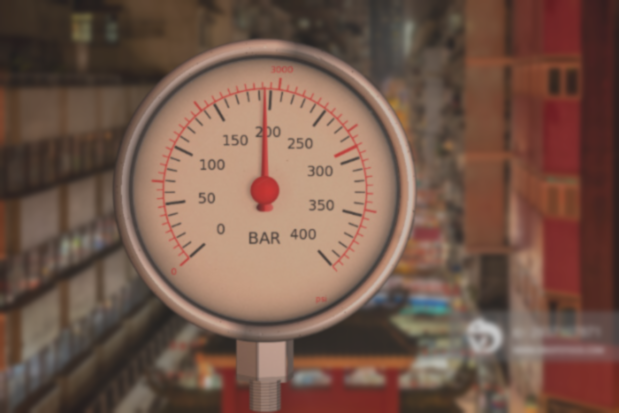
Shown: 195 bar
